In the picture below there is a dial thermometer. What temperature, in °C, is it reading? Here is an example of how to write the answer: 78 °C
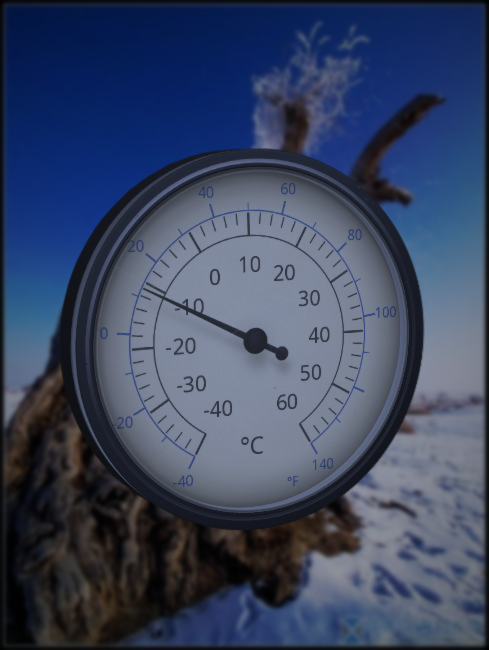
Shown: -11 °C
